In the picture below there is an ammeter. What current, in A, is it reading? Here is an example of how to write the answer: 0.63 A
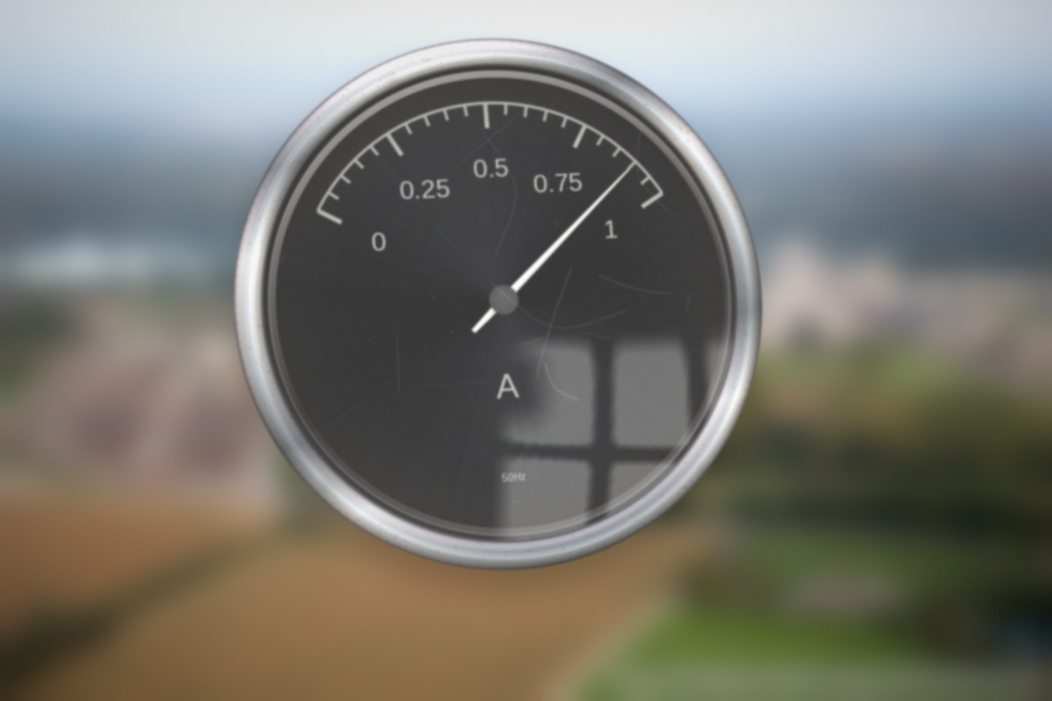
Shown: 0.9 A
